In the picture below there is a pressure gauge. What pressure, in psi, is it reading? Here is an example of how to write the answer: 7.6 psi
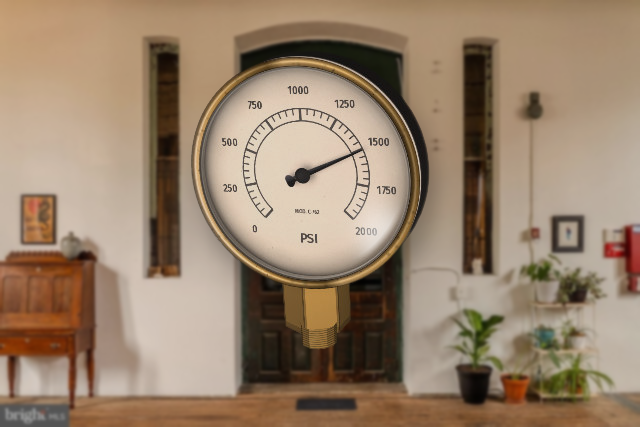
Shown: 1500 psi
